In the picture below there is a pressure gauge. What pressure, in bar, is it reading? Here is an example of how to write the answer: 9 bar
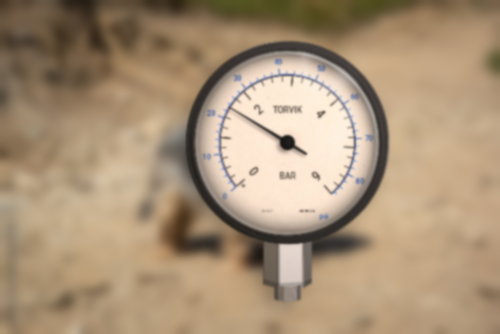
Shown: 1.6 bar
